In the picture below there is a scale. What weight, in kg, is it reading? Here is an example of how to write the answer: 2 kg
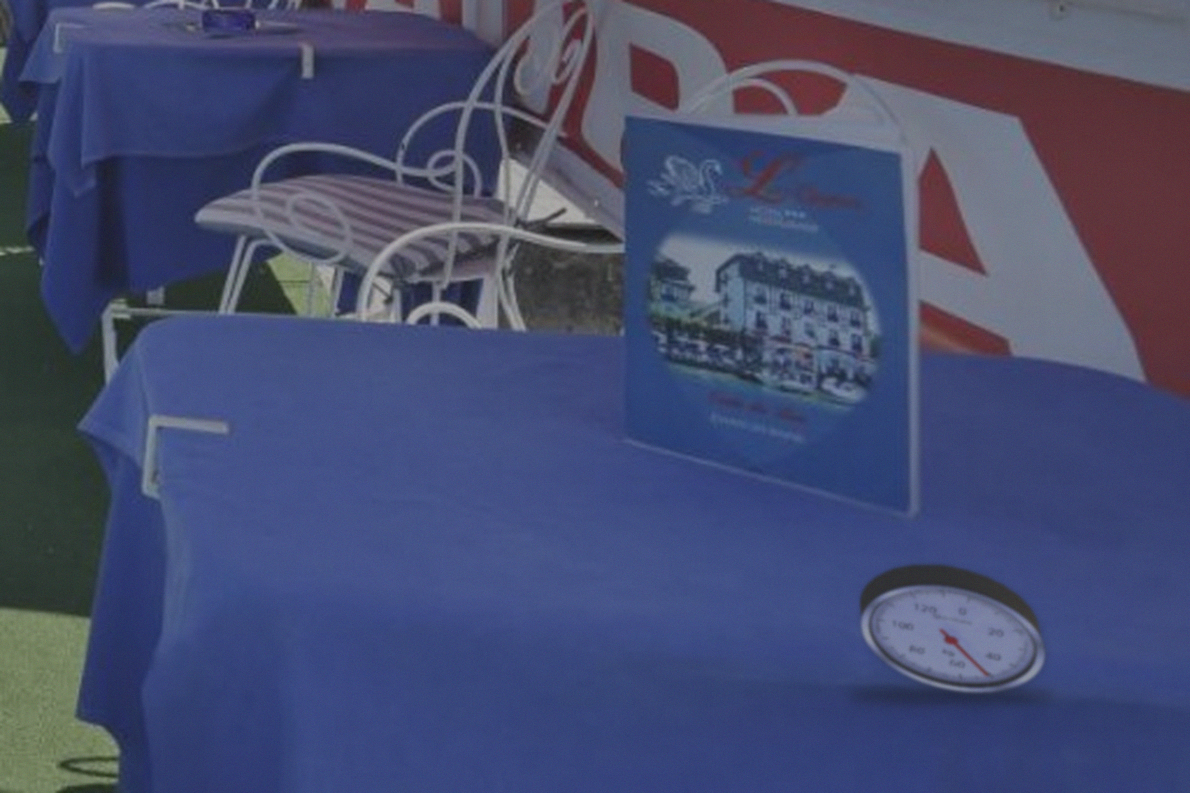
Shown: 50 kg
